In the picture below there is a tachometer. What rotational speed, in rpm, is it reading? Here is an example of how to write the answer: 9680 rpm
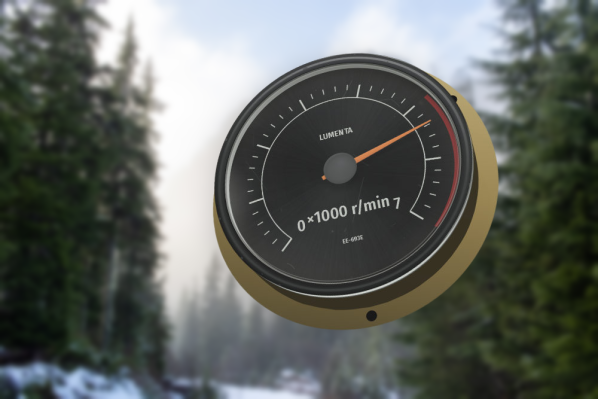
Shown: 5400 rpm
